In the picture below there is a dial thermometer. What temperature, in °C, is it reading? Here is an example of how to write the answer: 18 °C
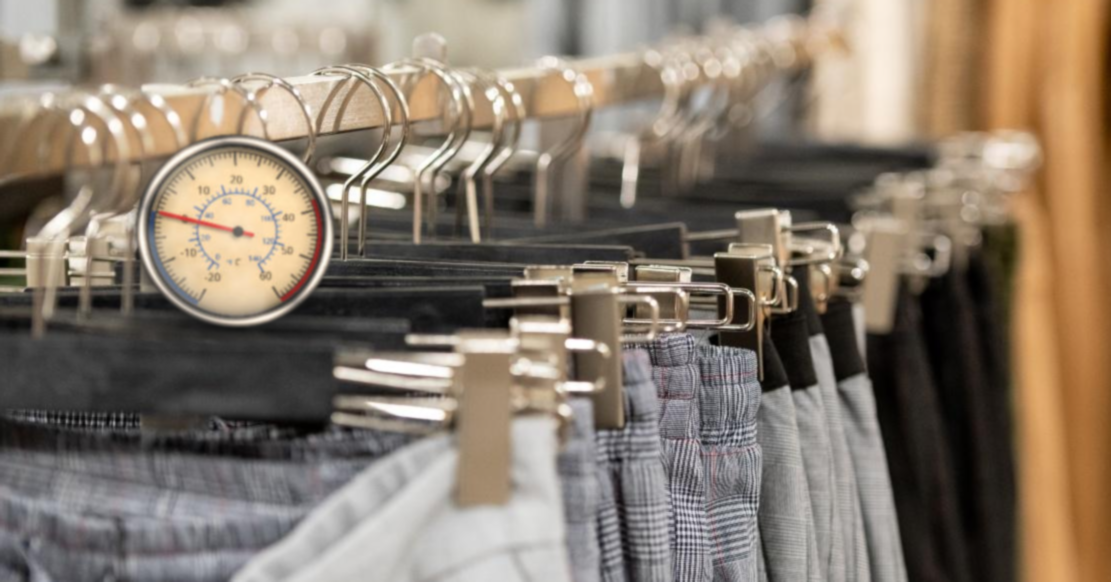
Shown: 0 °C
